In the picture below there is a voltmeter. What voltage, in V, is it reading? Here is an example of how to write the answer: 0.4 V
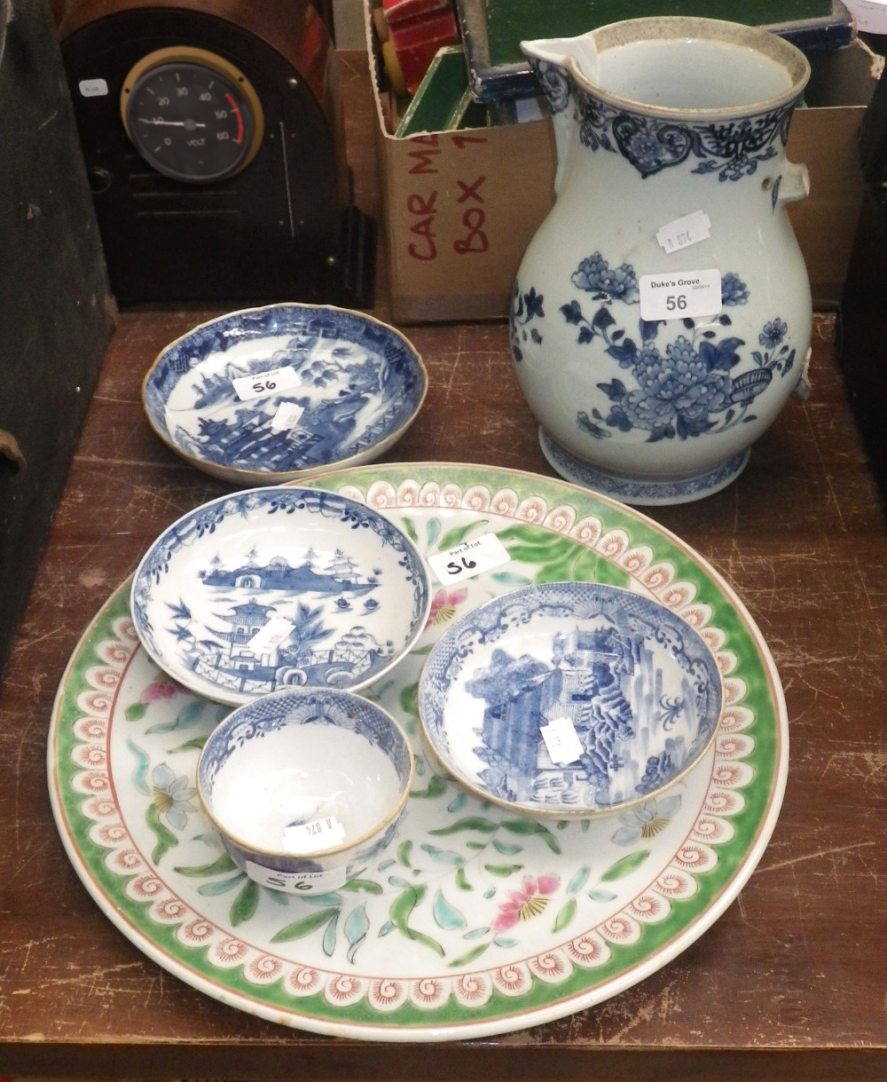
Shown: 10 V
